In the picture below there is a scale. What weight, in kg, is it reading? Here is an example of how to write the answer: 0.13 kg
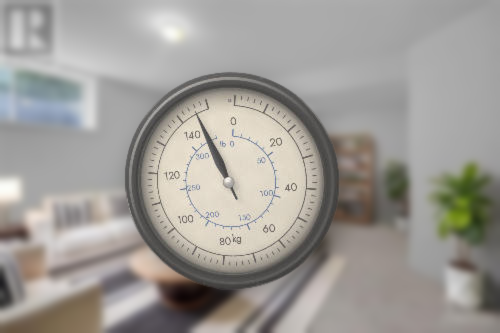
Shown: 146 kg
